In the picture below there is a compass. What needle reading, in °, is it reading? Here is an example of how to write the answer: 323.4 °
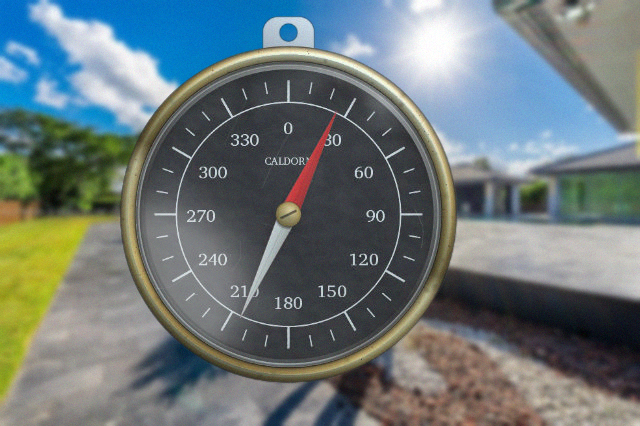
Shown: 25 °
